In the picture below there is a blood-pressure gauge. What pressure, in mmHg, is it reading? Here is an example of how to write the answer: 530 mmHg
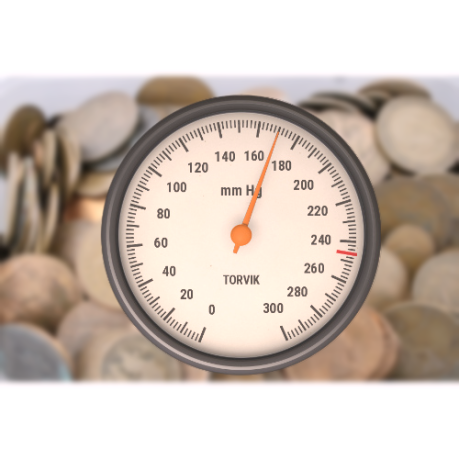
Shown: 170 mmHg
